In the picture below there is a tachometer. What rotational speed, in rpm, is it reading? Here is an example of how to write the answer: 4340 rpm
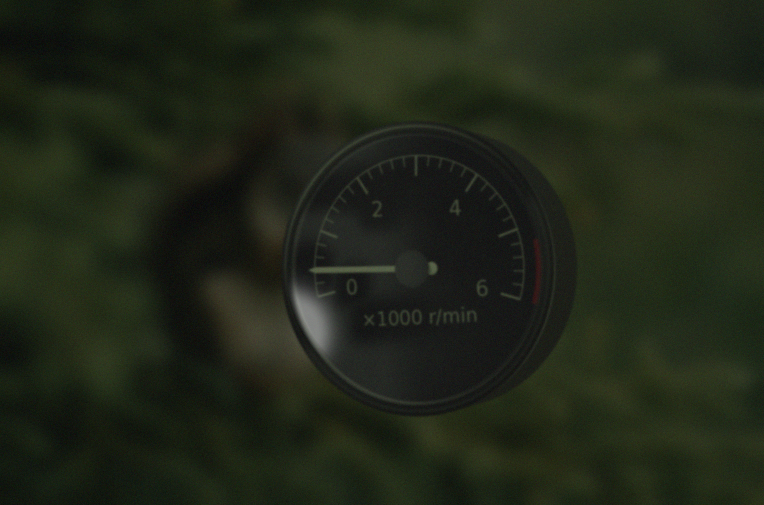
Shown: 400 rpm
